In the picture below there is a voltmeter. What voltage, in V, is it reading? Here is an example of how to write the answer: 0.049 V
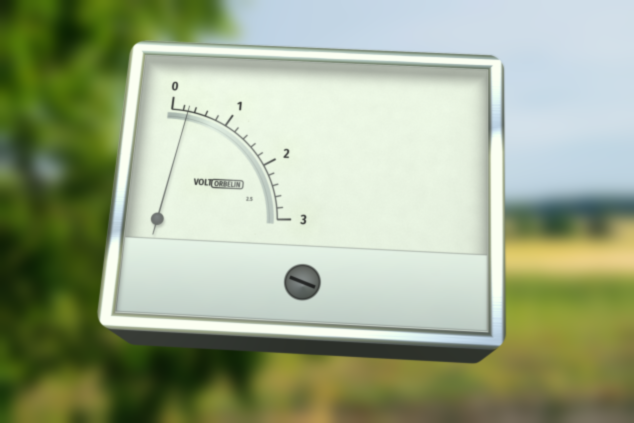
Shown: 0.3 V
